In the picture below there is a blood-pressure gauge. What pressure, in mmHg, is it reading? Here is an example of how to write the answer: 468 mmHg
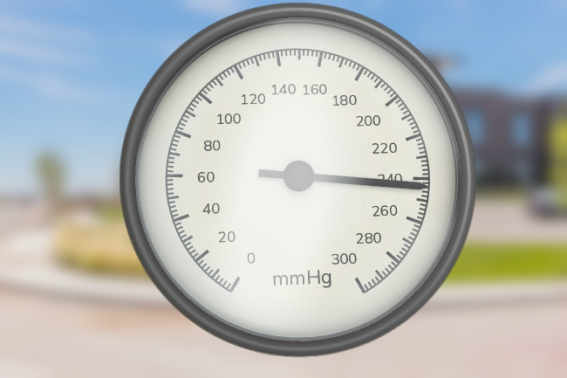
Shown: 244 mmHg
